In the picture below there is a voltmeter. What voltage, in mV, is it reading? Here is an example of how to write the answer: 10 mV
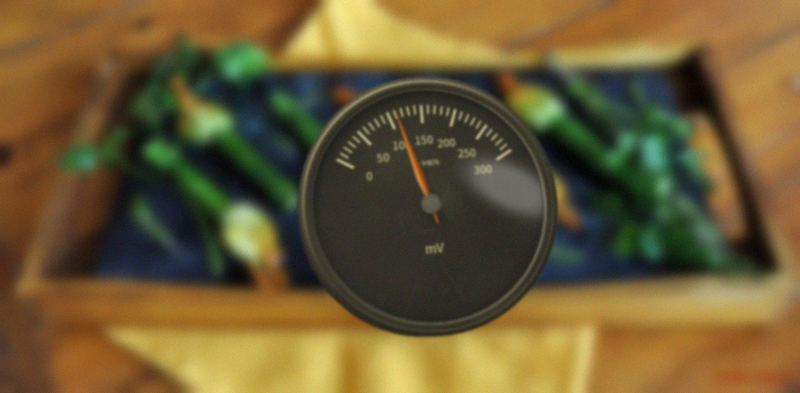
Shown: 110 mV
